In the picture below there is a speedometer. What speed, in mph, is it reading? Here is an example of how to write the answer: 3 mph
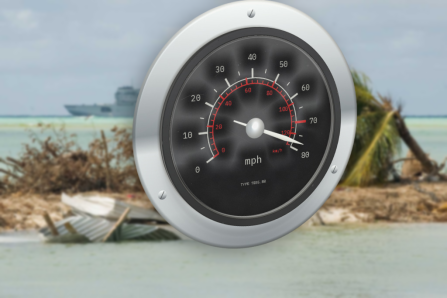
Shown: 77.5 mph
